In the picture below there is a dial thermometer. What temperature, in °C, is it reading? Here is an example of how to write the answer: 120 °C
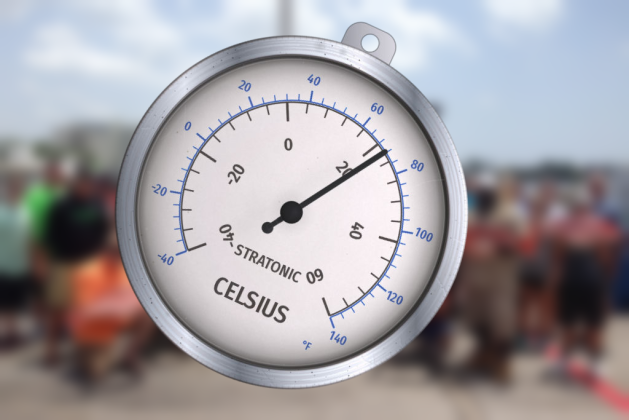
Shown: 22 °C
